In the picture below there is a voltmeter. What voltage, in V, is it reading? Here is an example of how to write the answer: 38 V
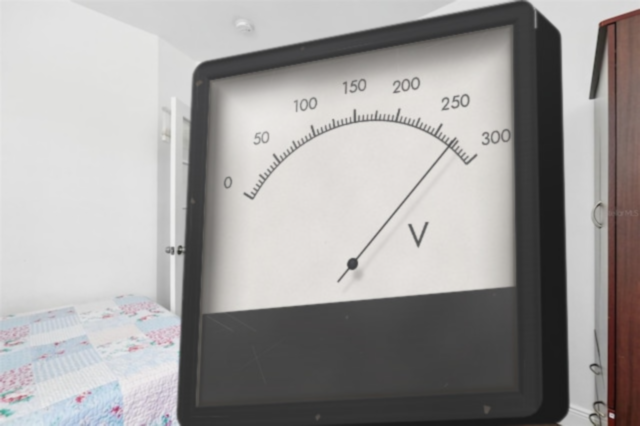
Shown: 275 V
